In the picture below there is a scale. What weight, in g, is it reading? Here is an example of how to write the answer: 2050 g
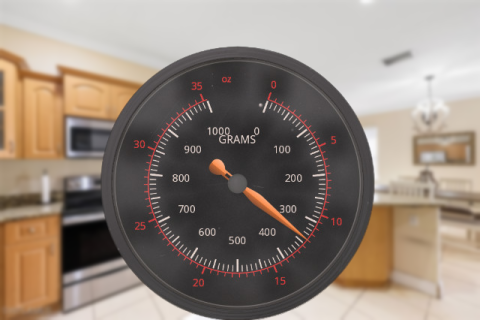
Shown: 340 g
